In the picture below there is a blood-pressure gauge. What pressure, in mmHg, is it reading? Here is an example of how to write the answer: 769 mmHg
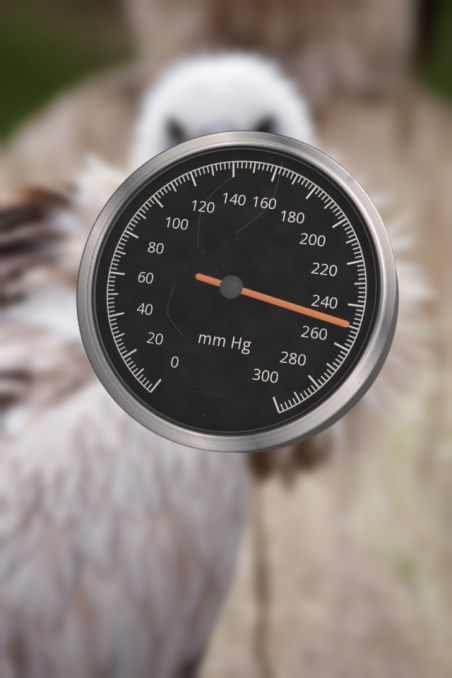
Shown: 250 mmHg
